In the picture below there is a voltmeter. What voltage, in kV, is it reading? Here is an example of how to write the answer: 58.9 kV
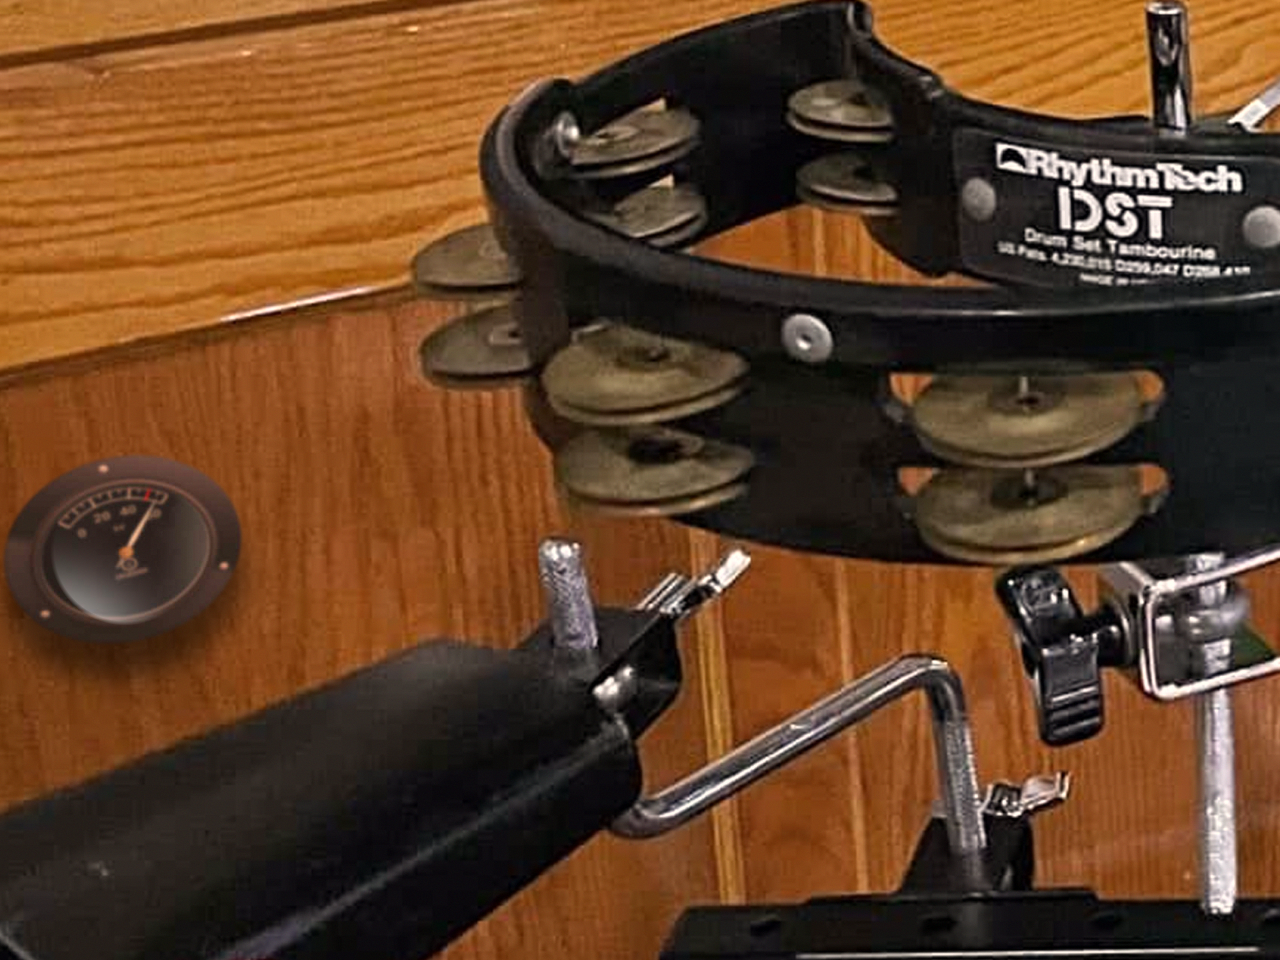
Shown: 55 kV
